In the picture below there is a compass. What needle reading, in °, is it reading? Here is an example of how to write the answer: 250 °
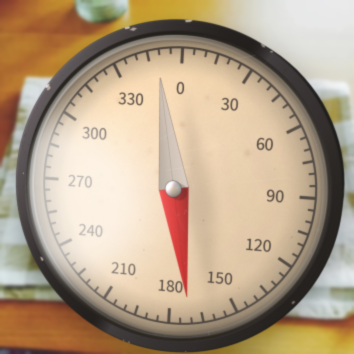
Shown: 170 °
